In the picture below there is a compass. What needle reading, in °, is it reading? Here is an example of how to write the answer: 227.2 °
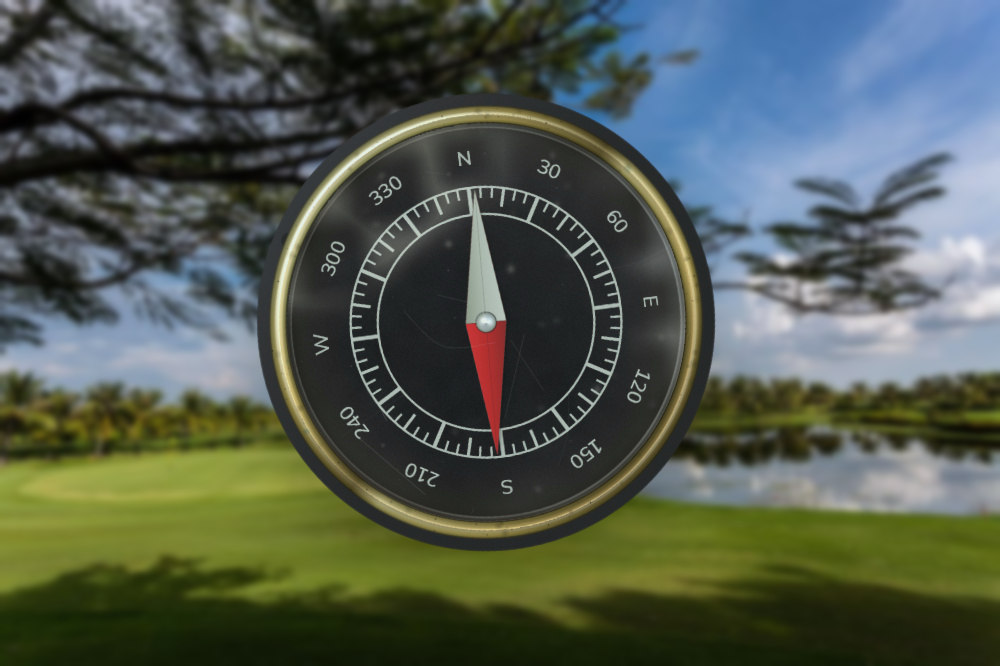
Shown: 182.5 °
